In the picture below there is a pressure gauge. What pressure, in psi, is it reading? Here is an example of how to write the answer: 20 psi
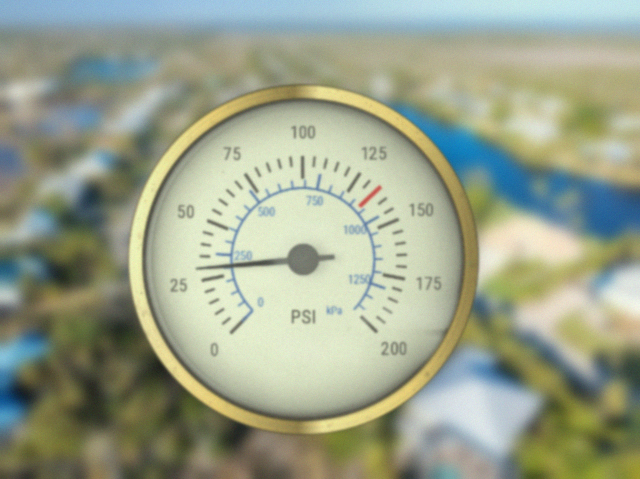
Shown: 30 psi
